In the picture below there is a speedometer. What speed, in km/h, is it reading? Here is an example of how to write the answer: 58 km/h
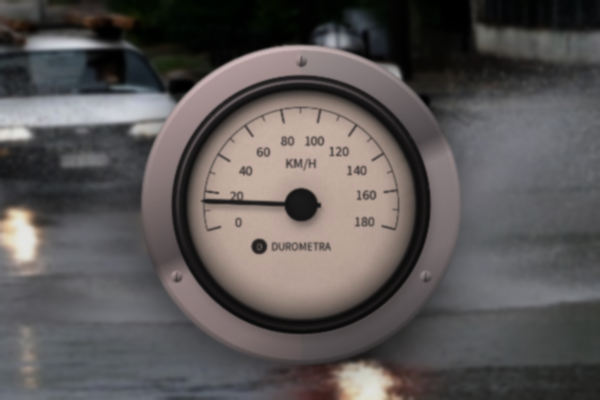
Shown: 15 km/h
